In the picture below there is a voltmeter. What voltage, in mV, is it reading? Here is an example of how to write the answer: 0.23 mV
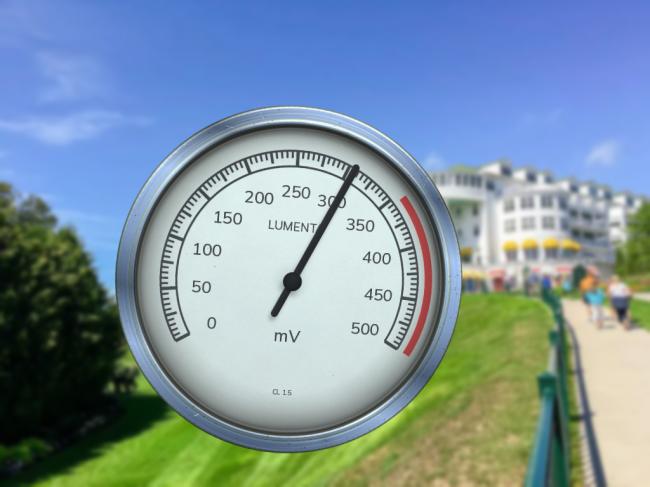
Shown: 305 mV
